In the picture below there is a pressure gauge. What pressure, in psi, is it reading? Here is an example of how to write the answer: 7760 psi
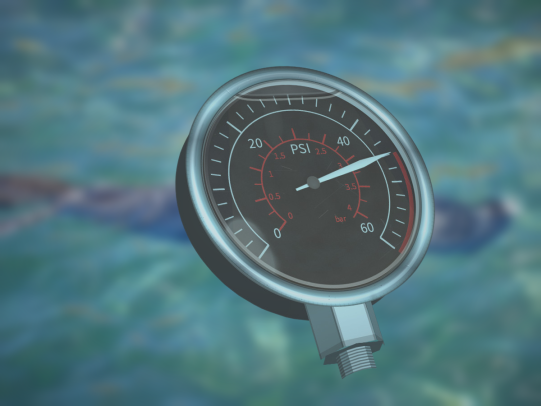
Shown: 46 psi
